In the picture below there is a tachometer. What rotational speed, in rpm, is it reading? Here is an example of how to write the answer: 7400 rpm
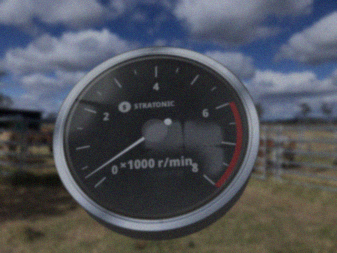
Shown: 250 rpm
